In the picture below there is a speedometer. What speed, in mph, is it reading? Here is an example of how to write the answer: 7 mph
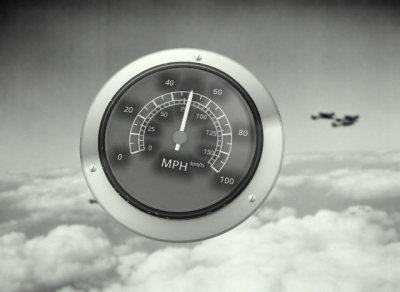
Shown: 50 mph
